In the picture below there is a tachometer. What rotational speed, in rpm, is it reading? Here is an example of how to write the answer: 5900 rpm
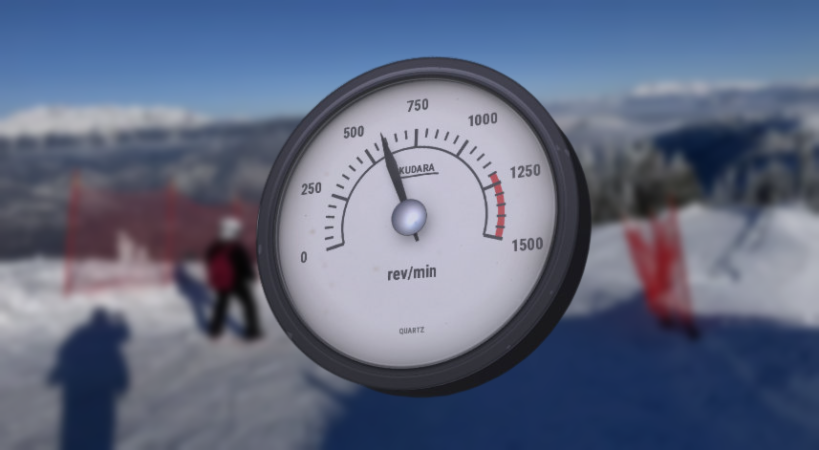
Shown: 600 rpm
